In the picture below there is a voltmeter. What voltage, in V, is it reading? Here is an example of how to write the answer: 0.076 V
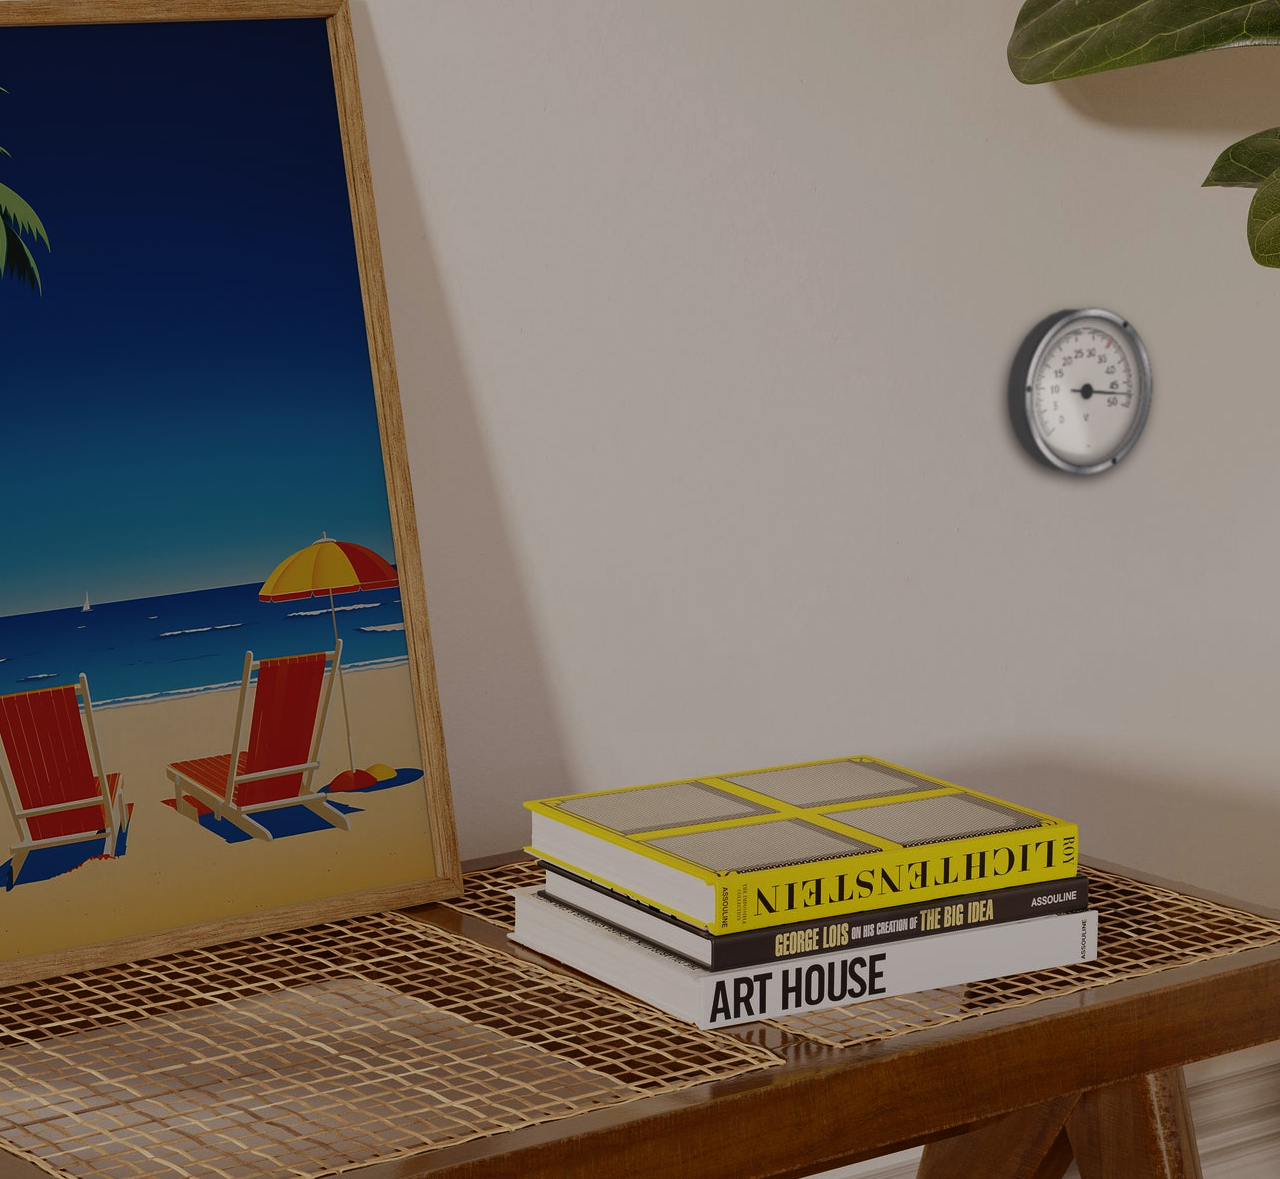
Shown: 47.5 V
